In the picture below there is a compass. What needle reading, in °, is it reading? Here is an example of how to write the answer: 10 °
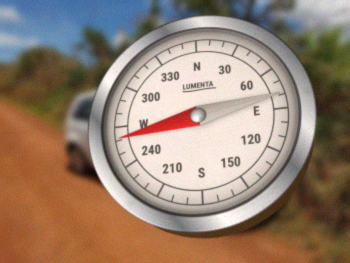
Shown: 260 °
